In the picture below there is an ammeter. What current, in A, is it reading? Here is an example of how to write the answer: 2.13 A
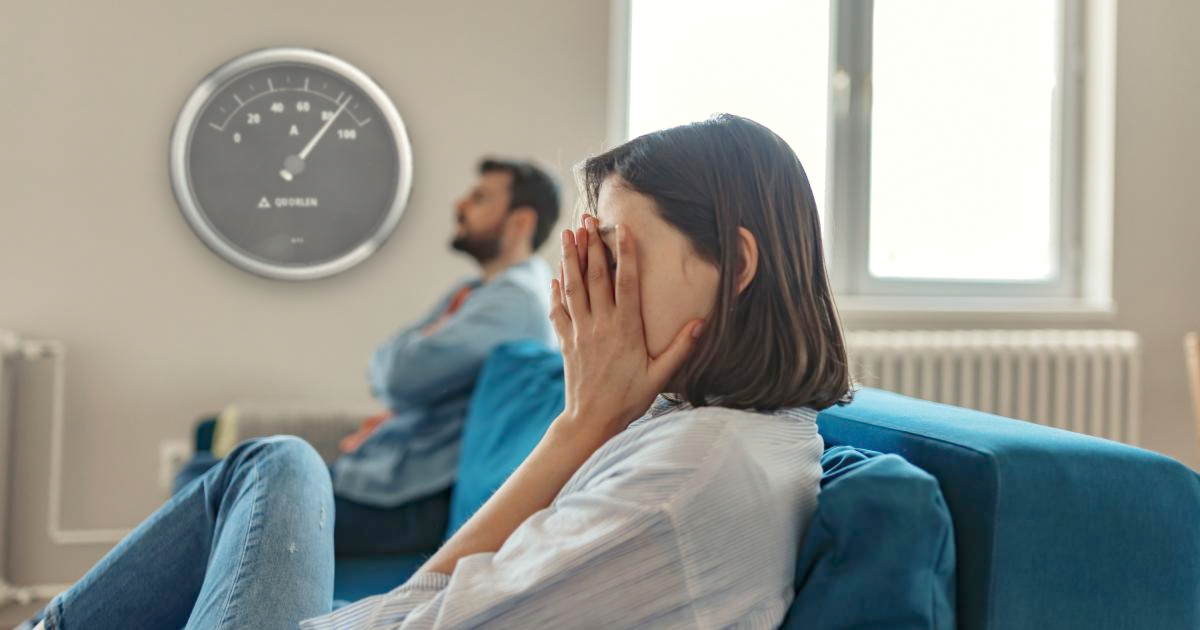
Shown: 85 A
